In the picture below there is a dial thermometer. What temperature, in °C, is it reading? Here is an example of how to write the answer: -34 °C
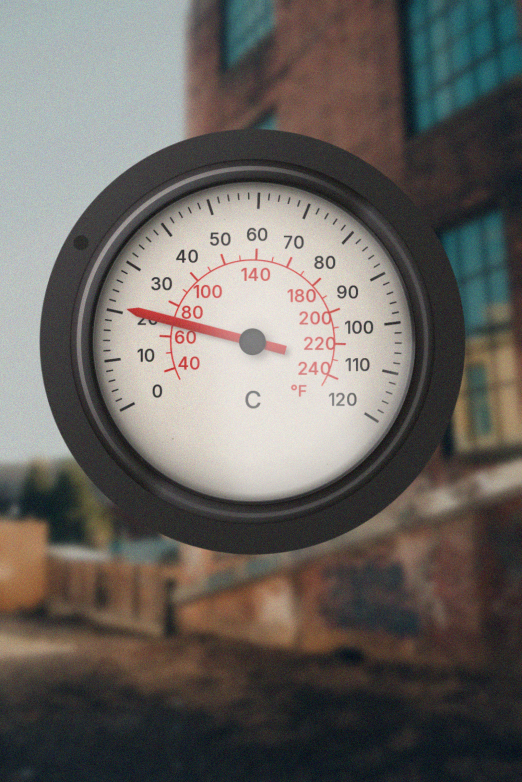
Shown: 21 °C
